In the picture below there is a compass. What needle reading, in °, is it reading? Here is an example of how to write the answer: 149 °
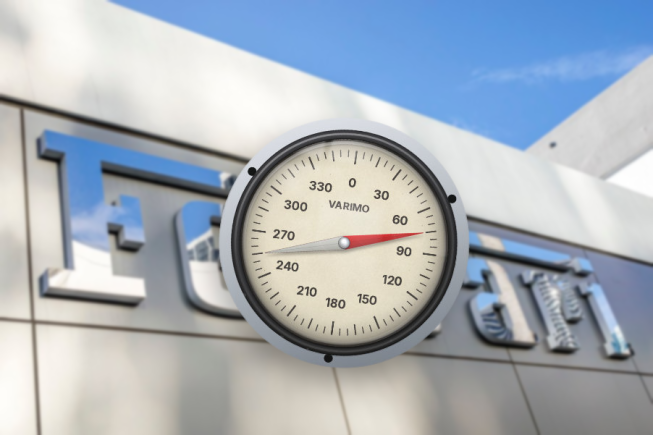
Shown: 75 °
